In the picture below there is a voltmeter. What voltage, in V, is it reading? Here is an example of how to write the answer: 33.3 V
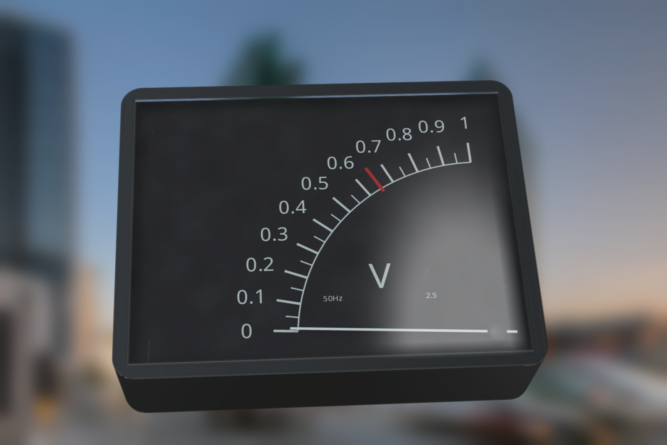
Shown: 0 V
